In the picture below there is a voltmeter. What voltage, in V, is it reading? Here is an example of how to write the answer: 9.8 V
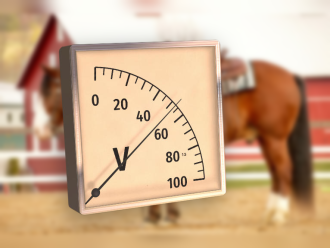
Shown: 52.5 V
